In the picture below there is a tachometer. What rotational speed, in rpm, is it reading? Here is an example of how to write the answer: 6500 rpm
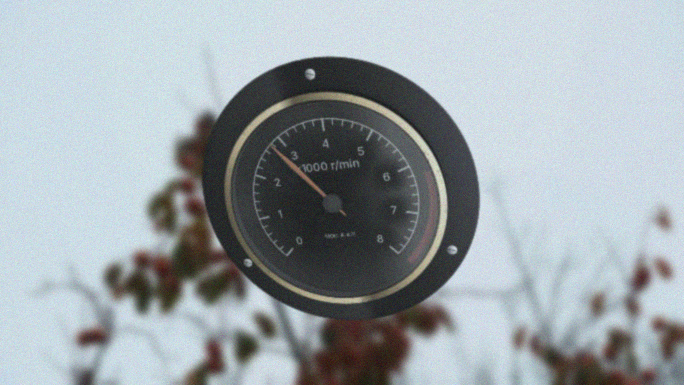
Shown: 2800 rpm
